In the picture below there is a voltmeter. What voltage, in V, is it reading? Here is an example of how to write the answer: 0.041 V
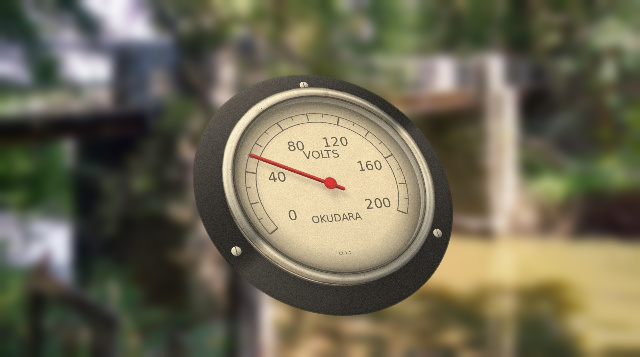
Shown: 50 V
